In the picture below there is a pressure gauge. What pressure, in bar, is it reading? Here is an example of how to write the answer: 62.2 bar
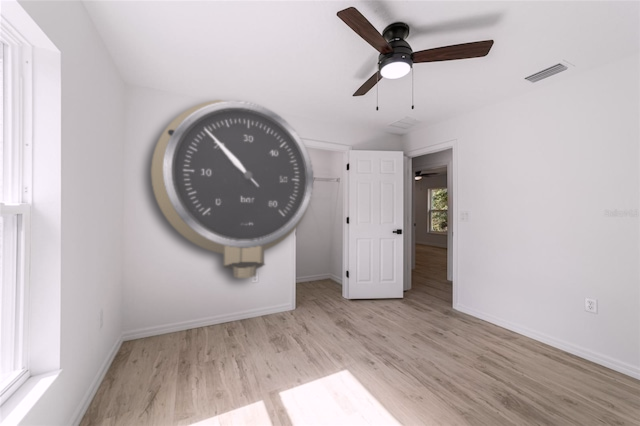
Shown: 20 bar
